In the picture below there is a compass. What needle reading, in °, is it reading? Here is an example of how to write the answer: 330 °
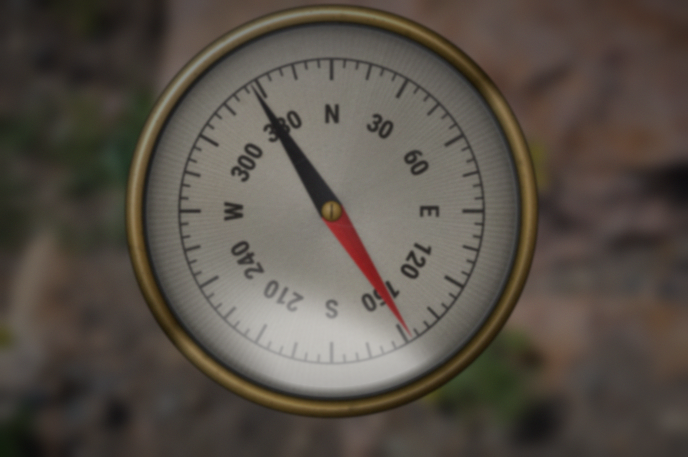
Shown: 147.5 °
